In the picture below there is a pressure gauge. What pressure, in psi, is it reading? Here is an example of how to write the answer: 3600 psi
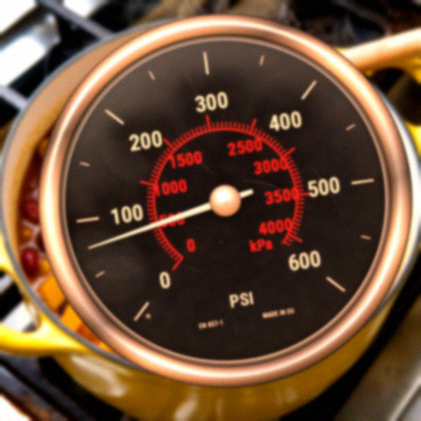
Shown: 75 psi
